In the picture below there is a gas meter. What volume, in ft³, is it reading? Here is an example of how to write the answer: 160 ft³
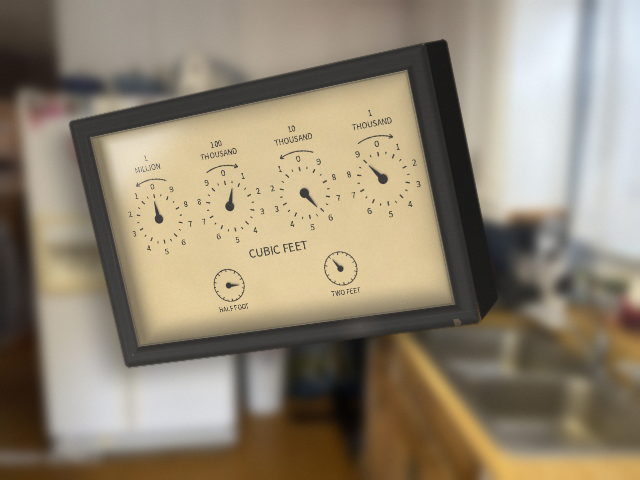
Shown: 5900 ft³
